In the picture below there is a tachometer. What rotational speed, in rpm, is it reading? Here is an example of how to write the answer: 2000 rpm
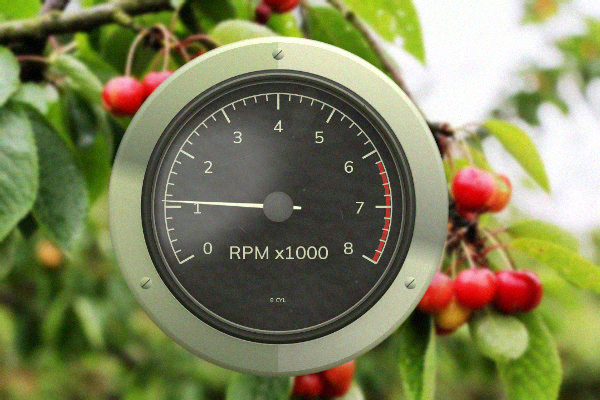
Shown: 1100 rpm
